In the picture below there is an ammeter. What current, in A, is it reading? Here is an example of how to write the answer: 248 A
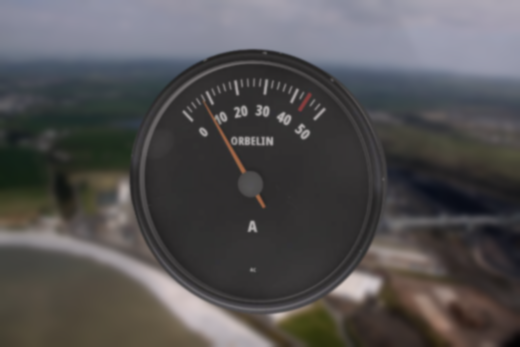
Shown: 8 A
